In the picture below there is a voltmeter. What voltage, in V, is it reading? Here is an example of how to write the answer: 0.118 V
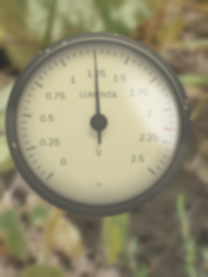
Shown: 1.25 V
